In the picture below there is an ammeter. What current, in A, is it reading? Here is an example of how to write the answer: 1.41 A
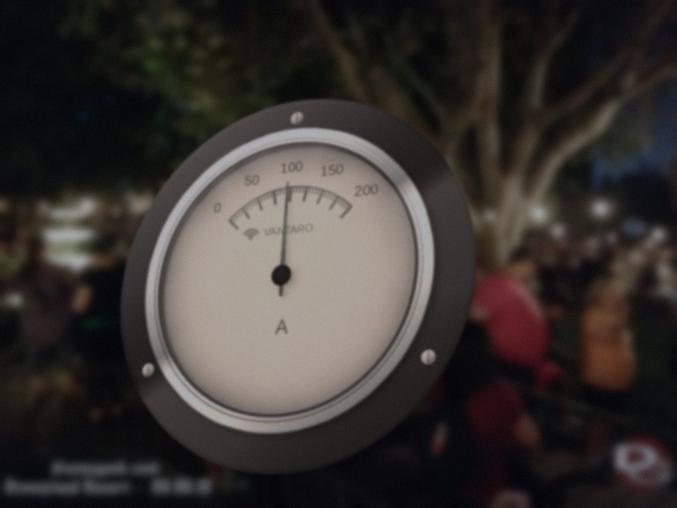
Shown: 100 A
